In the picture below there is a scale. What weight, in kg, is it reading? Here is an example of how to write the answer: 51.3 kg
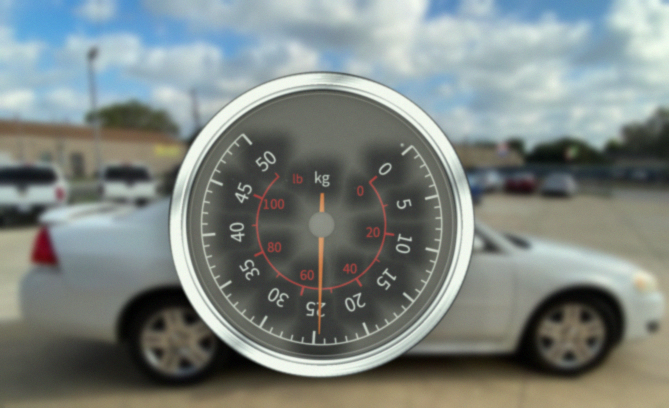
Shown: 24.5 kg
